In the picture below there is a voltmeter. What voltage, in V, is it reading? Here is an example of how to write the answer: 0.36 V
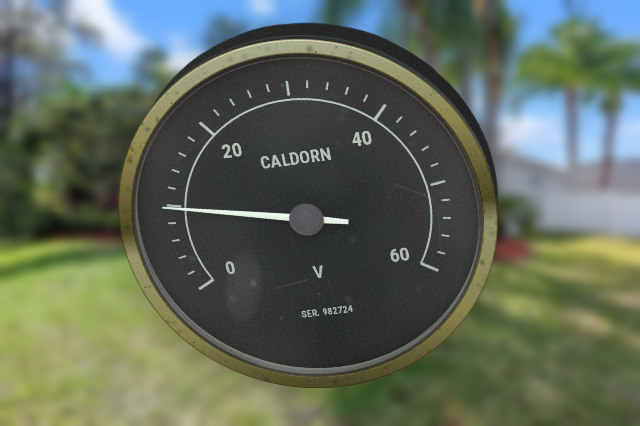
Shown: 10 V
